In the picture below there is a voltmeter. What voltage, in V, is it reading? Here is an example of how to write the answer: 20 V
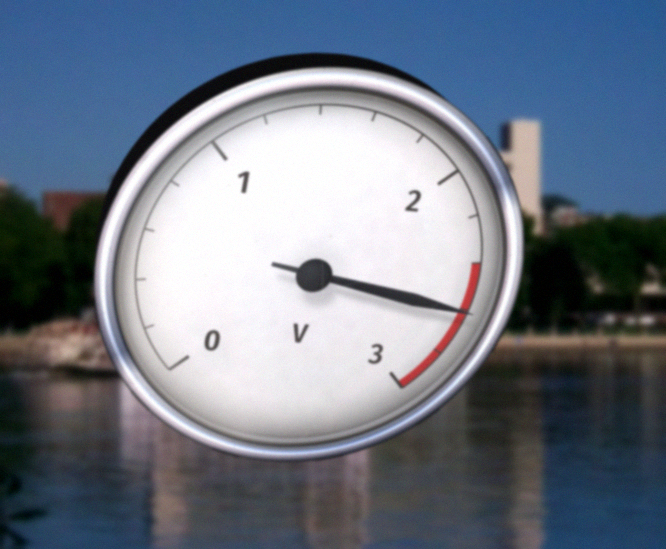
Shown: 2.6 V
